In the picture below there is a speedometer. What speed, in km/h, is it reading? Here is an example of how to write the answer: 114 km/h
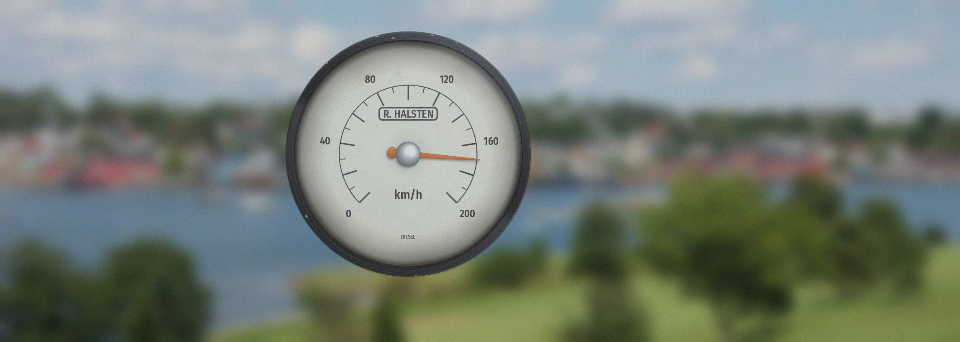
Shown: 170 km/h
